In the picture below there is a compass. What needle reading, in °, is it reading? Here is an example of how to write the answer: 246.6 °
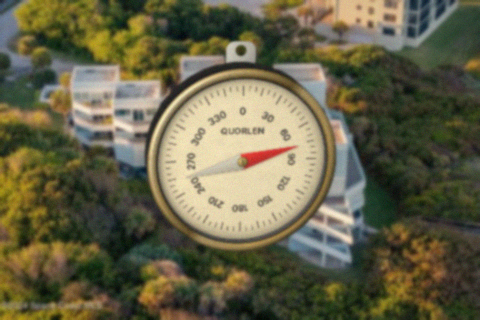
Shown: 75 °
